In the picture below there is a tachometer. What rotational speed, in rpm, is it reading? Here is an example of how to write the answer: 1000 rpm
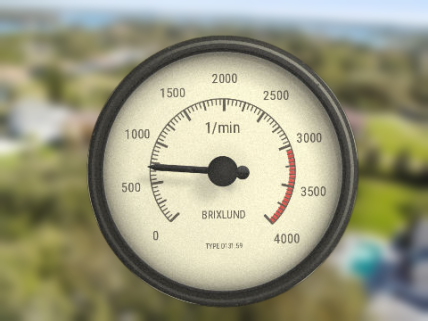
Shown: 700 rpm
